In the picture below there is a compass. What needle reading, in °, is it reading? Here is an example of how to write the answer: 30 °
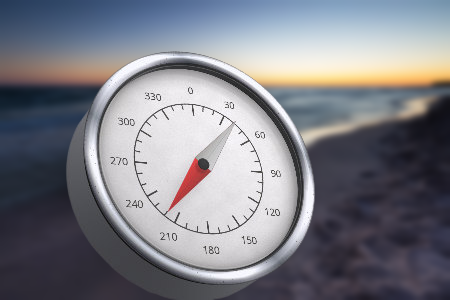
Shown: 220 °
